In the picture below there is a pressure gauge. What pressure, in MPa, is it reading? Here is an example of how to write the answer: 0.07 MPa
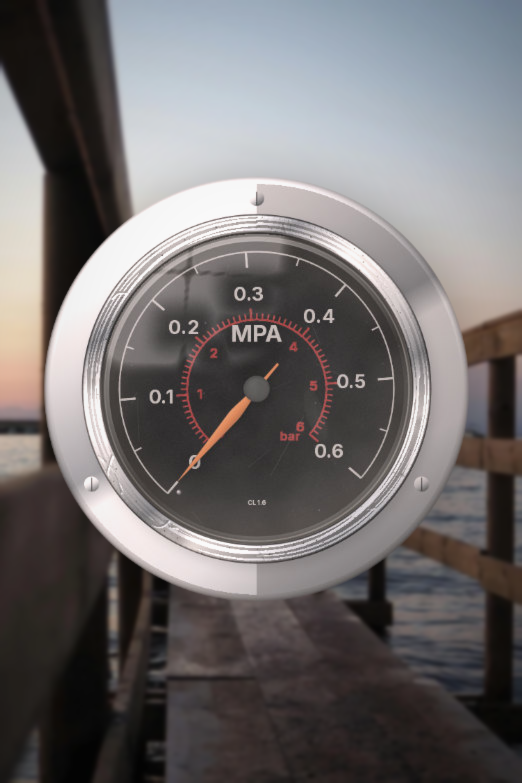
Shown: 0 MPa
